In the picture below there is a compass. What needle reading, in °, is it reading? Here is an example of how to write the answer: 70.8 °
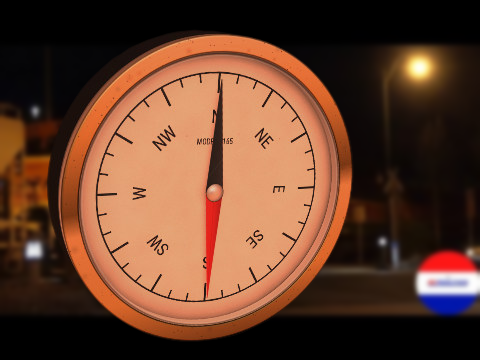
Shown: 180 °
